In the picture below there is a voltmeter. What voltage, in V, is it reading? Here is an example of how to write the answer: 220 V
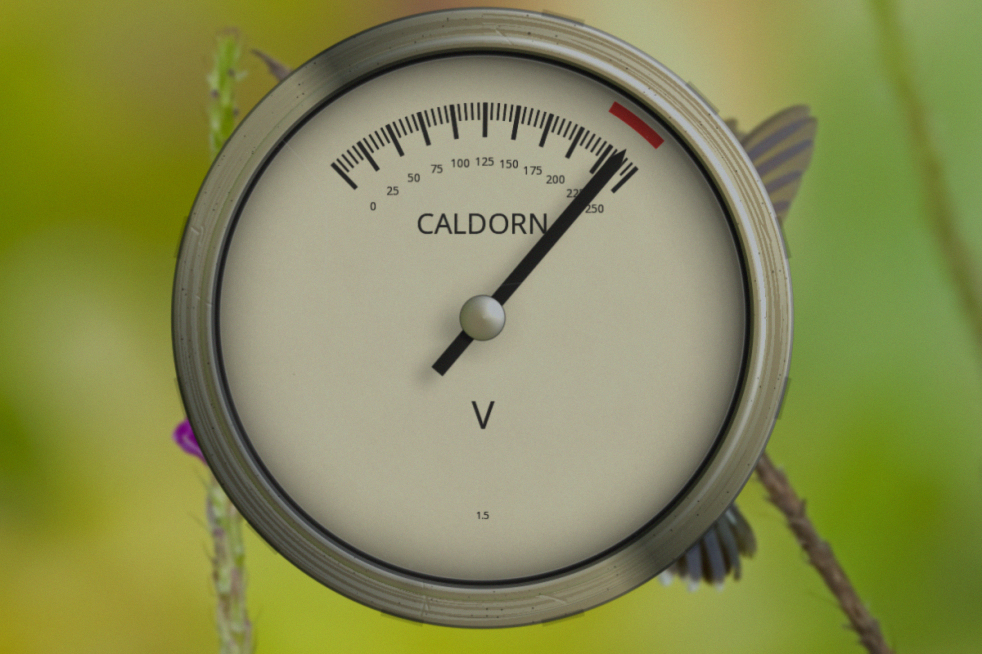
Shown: 235 V
